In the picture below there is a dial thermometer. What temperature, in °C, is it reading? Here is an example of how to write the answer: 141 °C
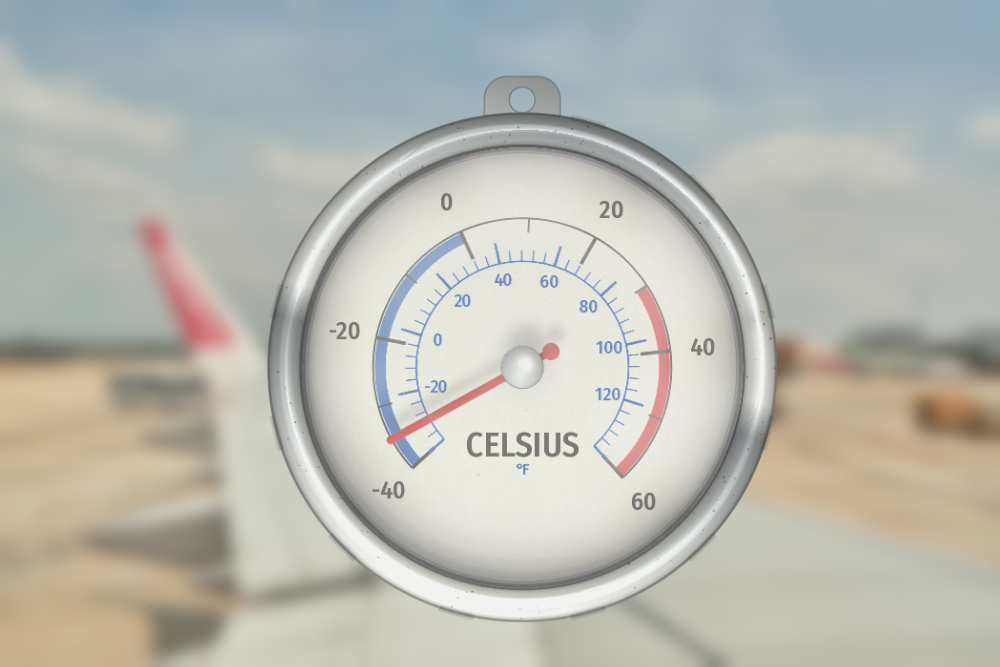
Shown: -35 °C
